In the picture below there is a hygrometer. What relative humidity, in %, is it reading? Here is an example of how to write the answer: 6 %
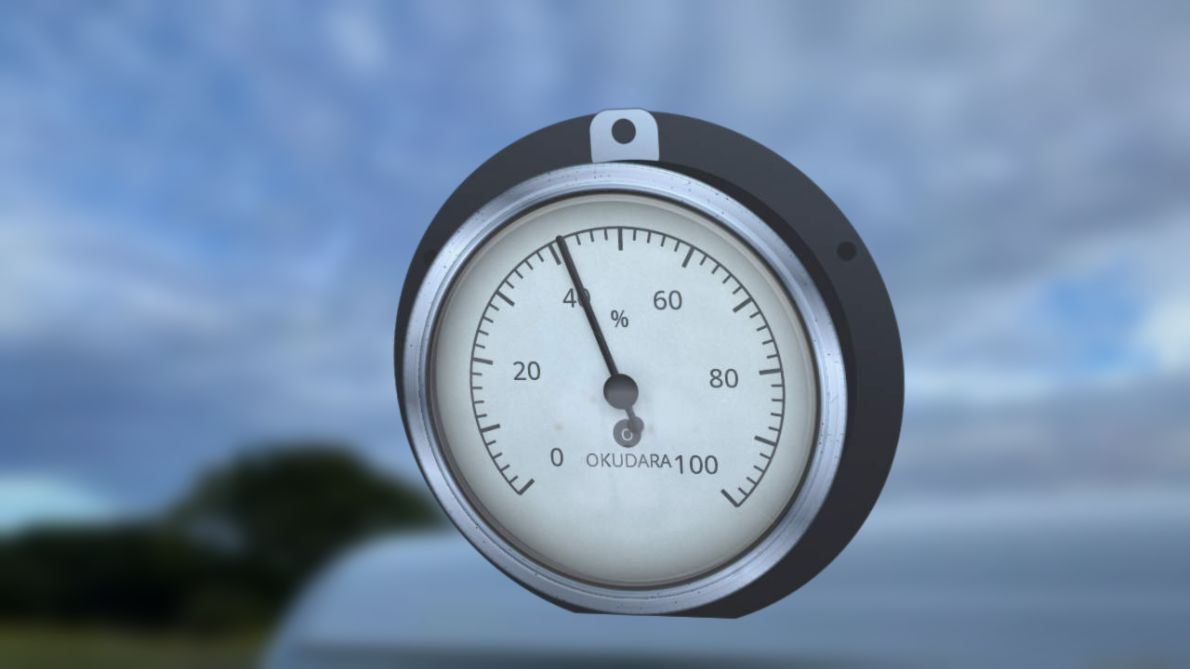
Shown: 42 %
